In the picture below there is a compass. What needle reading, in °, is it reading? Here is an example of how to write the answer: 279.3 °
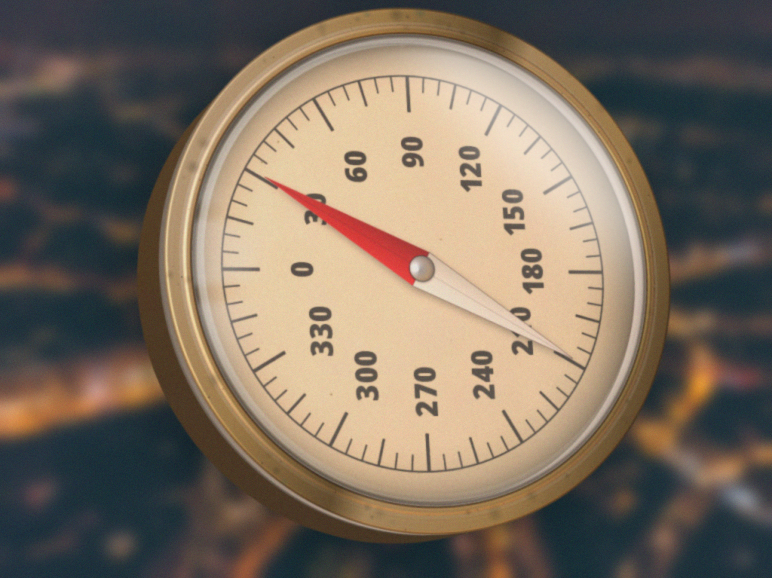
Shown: 30 °
